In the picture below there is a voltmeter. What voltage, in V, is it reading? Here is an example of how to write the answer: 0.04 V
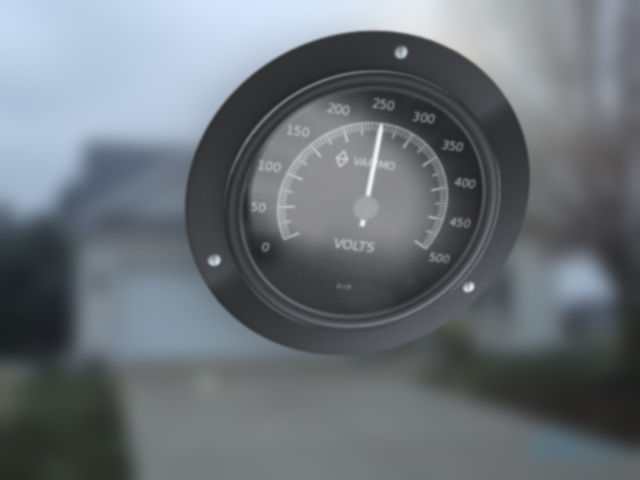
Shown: 250 V
